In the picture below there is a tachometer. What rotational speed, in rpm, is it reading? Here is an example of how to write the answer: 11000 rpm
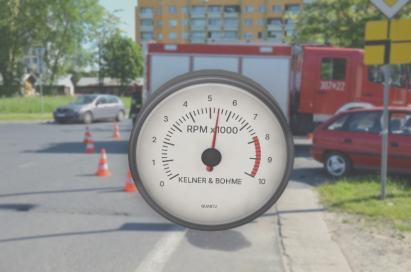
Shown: 5400 rpm
